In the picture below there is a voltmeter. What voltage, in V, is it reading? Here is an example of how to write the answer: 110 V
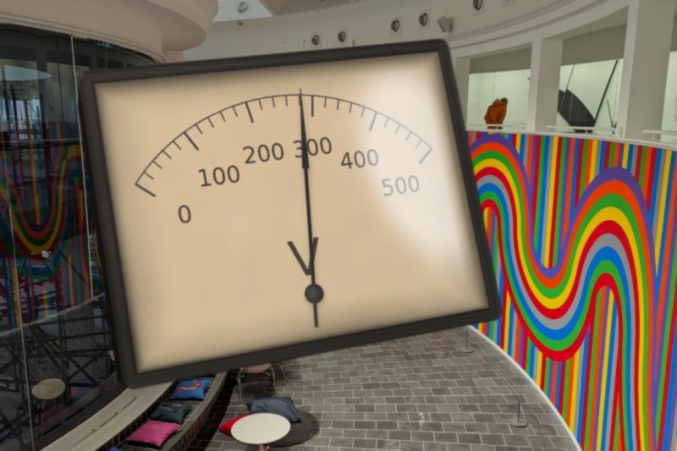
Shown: 280 V
